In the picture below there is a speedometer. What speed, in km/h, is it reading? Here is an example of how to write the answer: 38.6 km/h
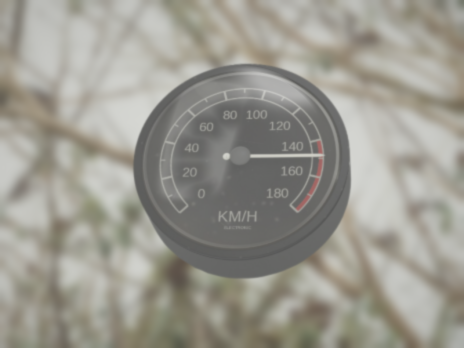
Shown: 150 km/h
